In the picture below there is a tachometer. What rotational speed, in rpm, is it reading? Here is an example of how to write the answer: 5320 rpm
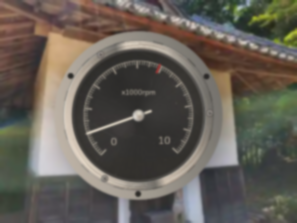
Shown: 1000 rpm
